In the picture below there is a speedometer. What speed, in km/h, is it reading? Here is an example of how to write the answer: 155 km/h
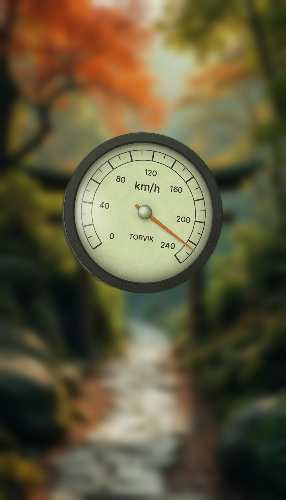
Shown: 225 km/h
